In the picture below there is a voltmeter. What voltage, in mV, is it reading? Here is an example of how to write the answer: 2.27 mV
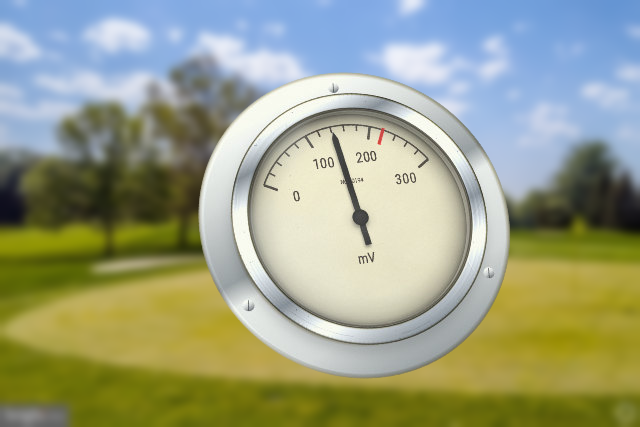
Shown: 140 mV
